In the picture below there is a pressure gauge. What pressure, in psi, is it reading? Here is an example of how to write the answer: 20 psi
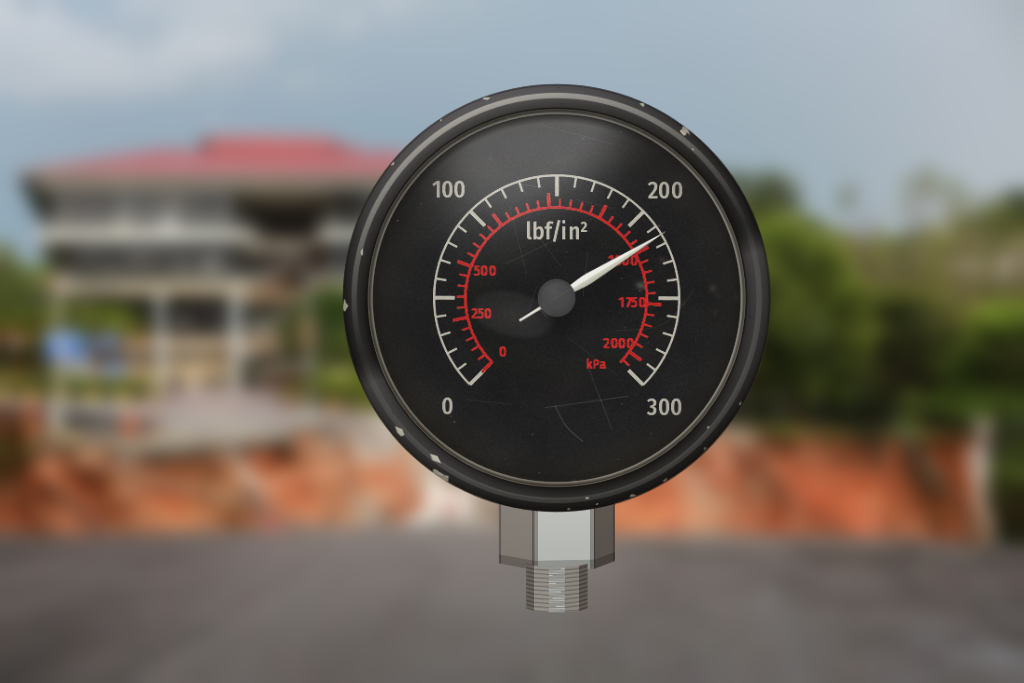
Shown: 215 psi
